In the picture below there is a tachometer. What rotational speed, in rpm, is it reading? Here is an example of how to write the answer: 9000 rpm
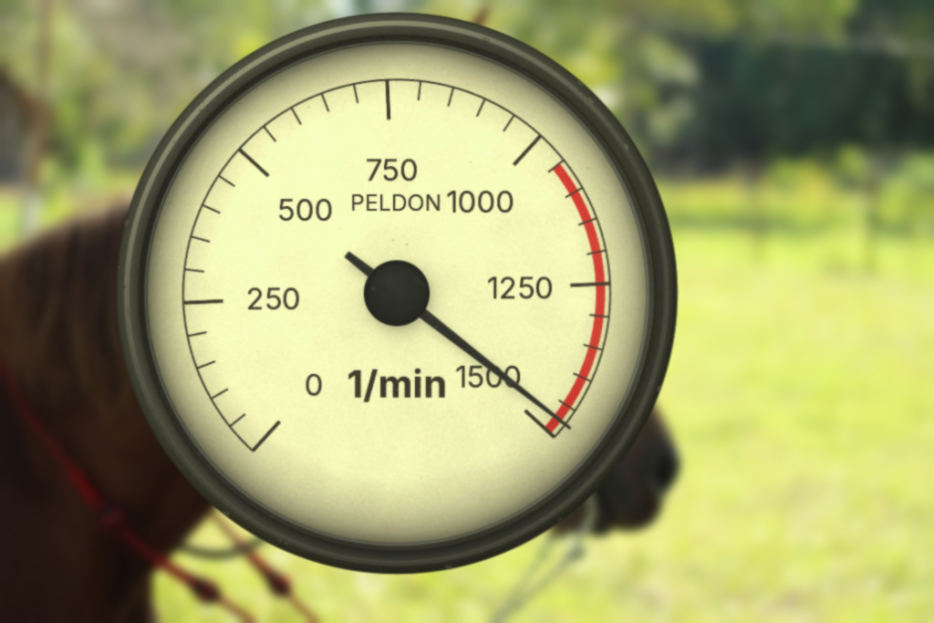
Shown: 1475 rpm
